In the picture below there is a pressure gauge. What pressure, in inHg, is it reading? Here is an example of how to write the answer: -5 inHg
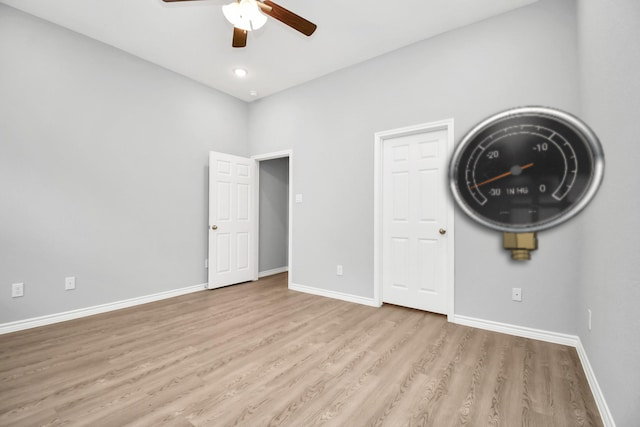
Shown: -27 inHg
